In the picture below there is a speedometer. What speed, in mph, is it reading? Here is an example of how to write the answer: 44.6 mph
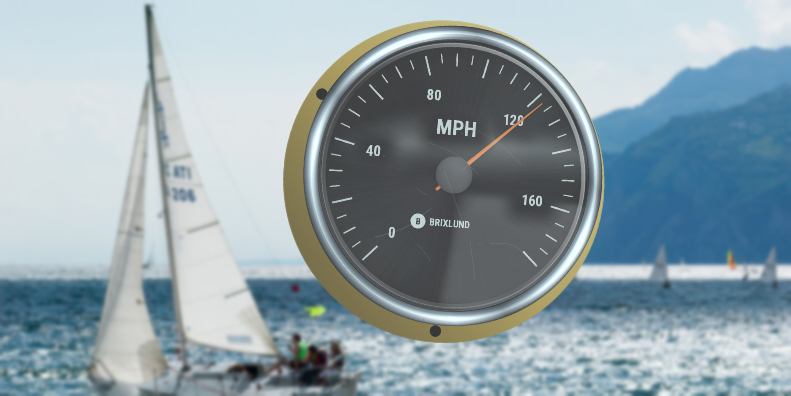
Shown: 122.5 mph
